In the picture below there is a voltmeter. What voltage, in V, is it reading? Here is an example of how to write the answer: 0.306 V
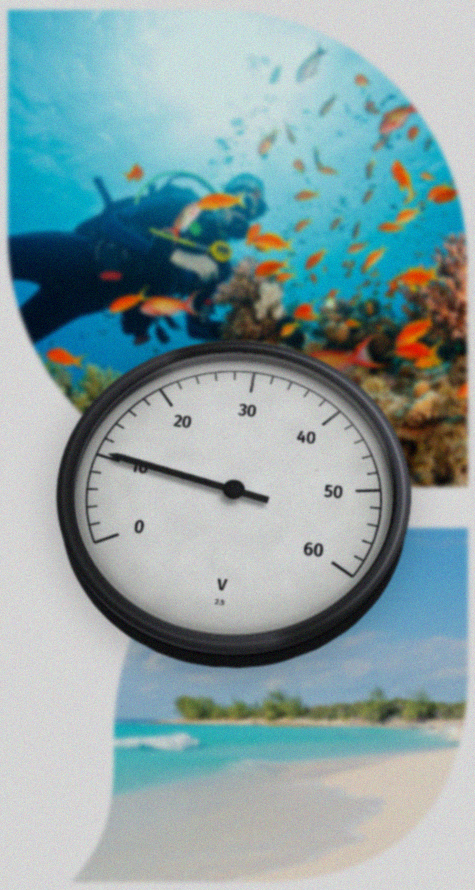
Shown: 10 V
